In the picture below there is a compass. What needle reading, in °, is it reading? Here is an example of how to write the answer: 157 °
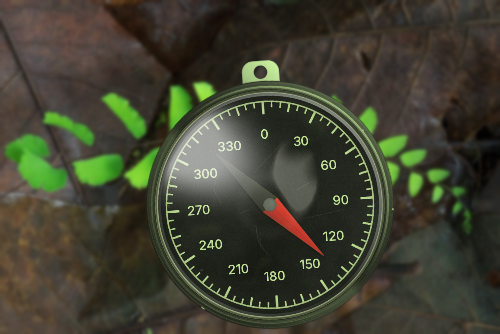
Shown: 137.5 °
